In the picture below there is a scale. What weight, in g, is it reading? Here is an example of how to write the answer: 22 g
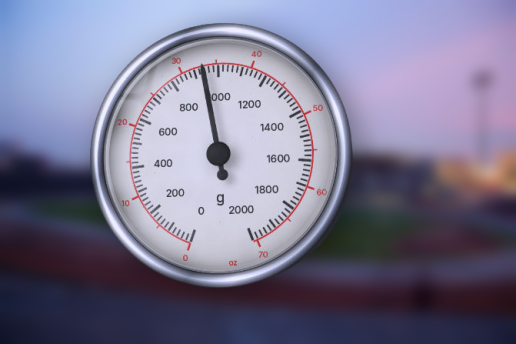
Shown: 940 g
